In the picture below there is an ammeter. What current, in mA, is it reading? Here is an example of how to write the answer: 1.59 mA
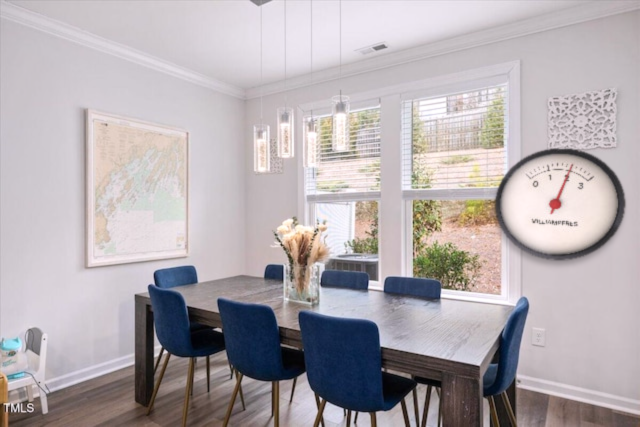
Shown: 2 mA
